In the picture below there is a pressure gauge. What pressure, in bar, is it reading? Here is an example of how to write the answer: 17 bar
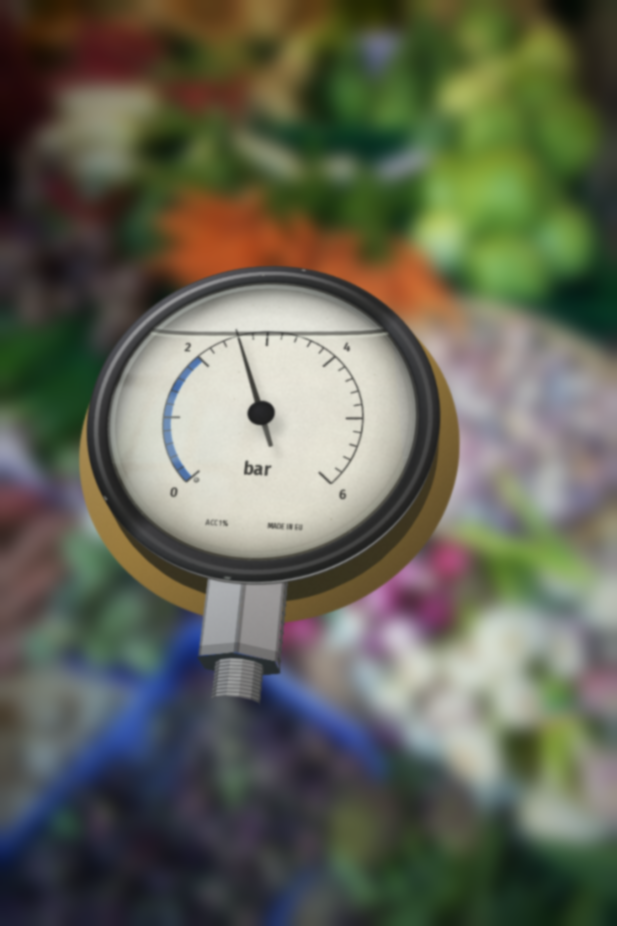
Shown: 2.6 bar
